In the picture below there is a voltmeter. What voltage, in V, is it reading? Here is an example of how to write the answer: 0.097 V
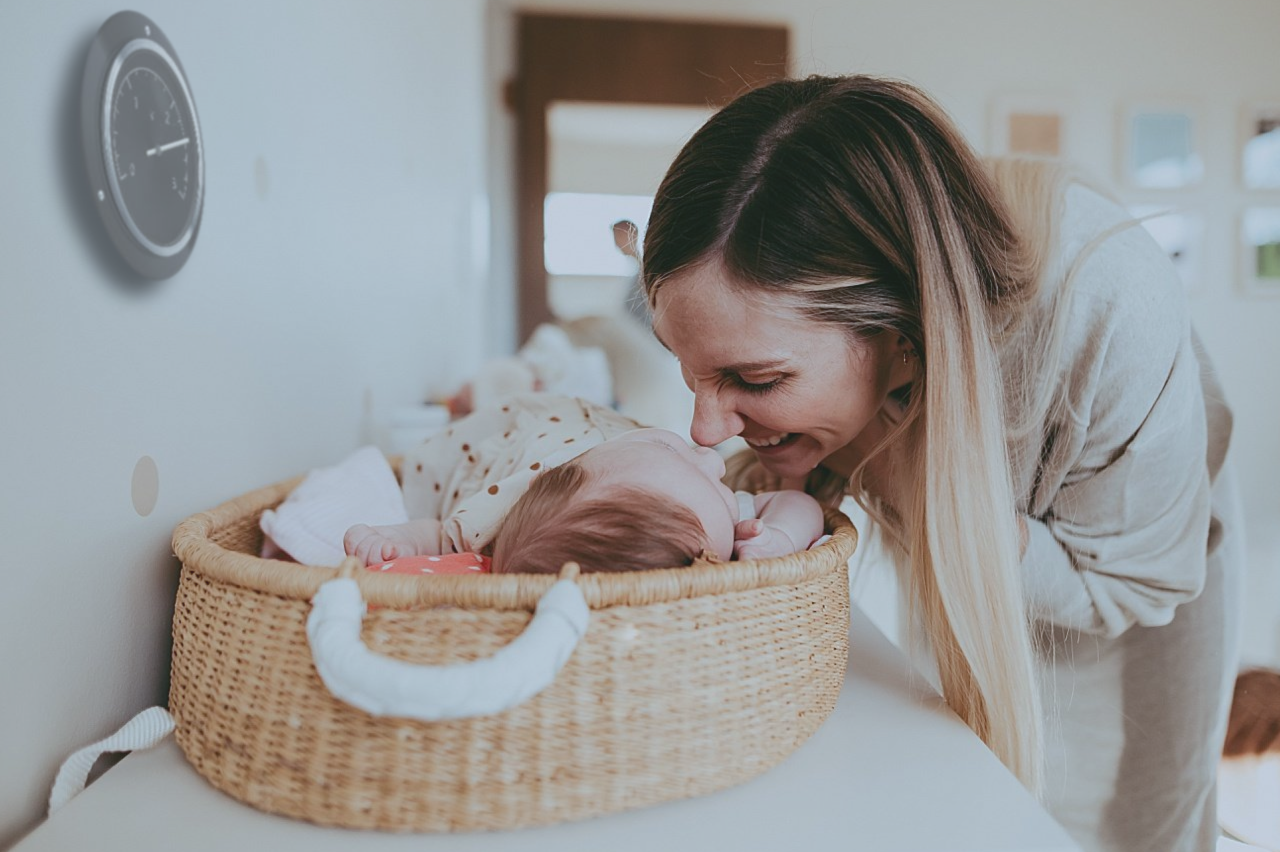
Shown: 2.4 V
